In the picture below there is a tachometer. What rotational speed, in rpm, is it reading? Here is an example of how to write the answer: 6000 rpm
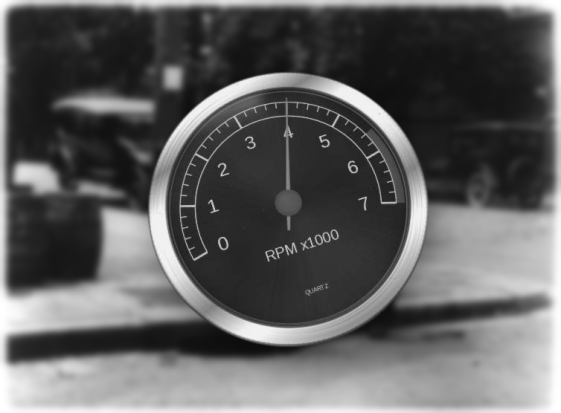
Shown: 4000 rpm
